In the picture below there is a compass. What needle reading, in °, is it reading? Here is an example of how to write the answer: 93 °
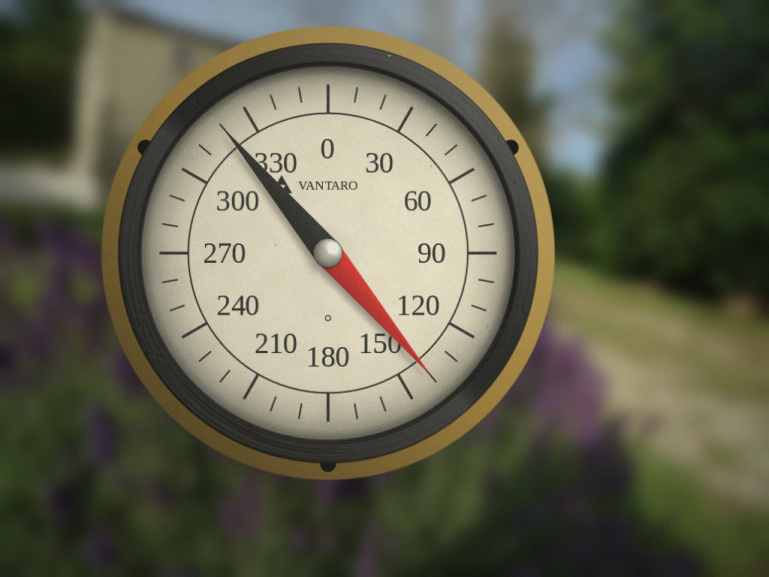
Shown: 140 °
